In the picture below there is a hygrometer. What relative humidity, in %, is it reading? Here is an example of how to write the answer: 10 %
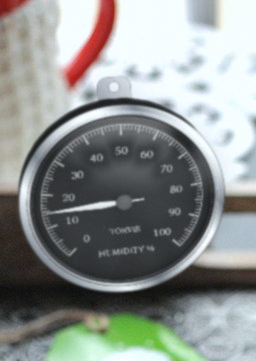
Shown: 15 %
